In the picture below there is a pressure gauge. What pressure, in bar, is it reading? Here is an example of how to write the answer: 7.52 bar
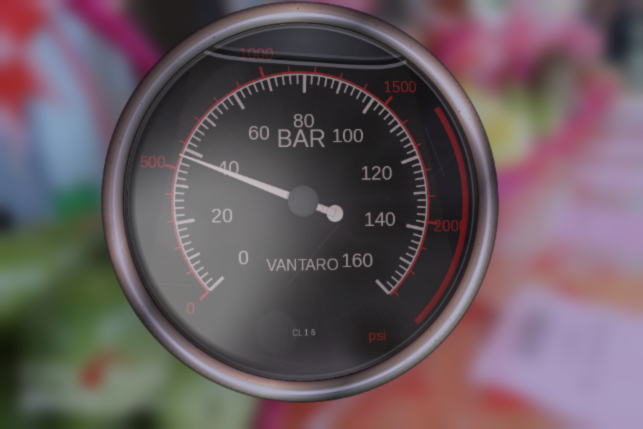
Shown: 38 bar
